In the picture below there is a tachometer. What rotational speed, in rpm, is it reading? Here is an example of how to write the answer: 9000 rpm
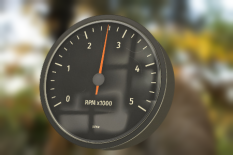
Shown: 2600 rpm
